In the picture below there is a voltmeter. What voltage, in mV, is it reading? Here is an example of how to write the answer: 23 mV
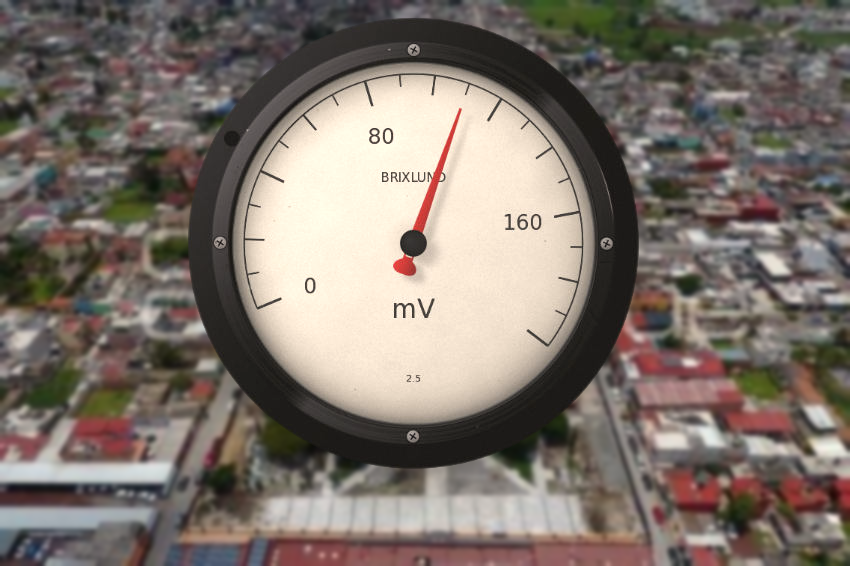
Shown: 110 mV
